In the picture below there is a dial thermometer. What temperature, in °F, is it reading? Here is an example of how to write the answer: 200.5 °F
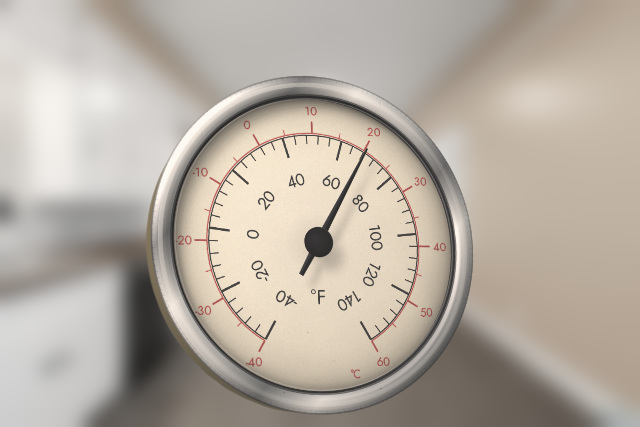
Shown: 68 °F
